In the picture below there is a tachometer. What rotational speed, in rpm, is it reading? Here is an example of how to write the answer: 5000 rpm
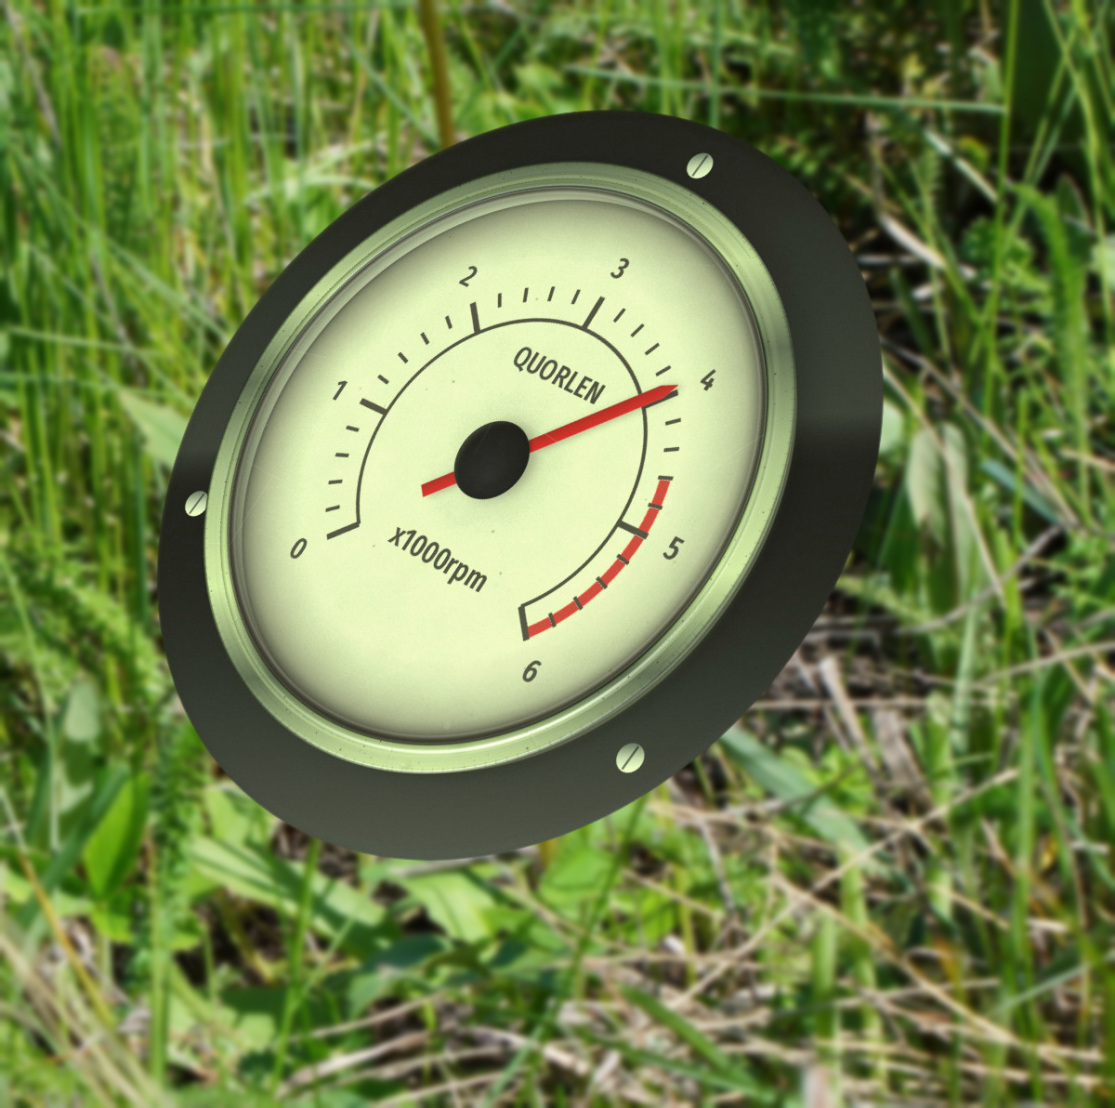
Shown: 4000 rpm
